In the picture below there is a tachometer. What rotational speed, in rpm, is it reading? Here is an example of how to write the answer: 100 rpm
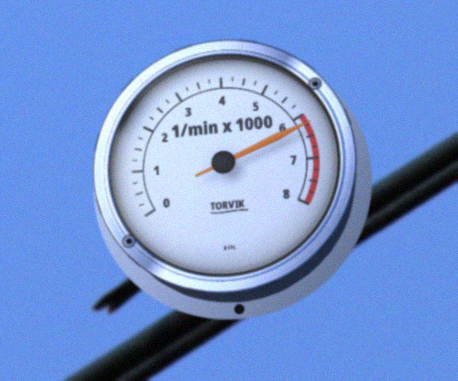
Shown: 6250 rpm
